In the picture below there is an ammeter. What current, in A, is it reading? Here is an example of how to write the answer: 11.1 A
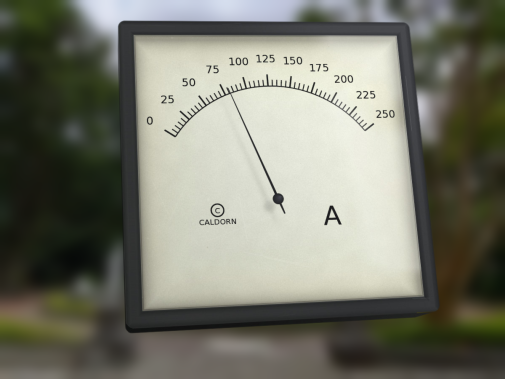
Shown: 80 A
